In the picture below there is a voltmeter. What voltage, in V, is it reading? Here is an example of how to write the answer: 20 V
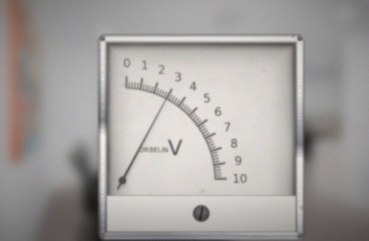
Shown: 3 V
